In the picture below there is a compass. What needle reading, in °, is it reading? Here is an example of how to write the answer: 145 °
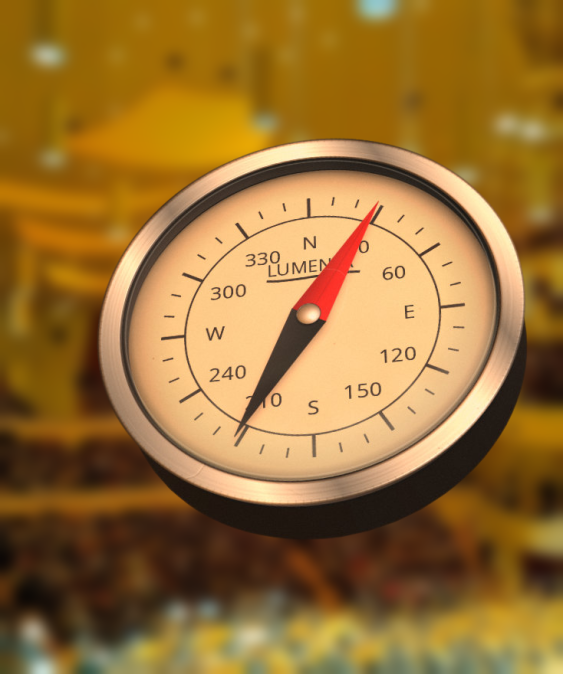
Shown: 30 °
